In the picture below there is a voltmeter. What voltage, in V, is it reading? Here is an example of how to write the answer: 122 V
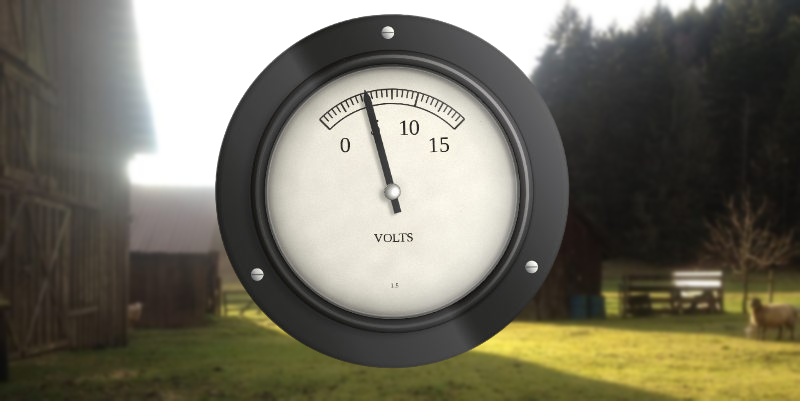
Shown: 5 V
